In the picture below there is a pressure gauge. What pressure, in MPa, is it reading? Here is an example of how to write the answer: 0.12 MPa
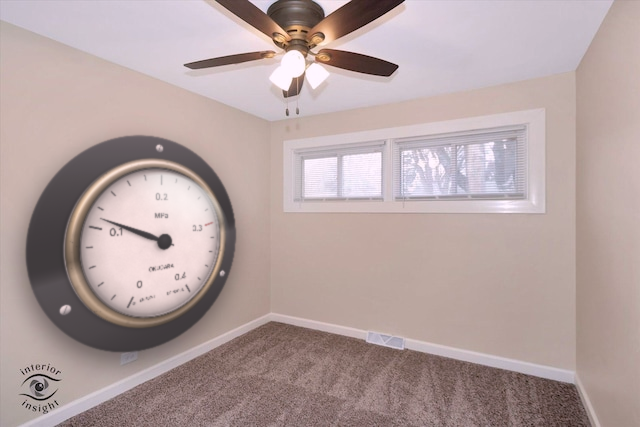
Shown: 0.11 MPa
